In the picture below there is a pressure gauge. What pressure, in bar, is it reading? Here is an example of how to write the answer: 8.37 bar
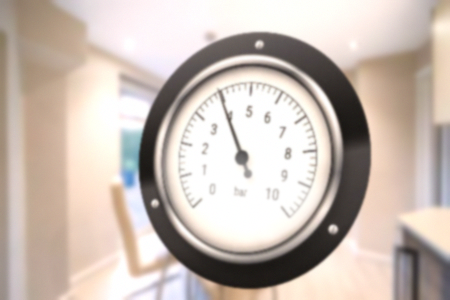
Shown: 4 bar
